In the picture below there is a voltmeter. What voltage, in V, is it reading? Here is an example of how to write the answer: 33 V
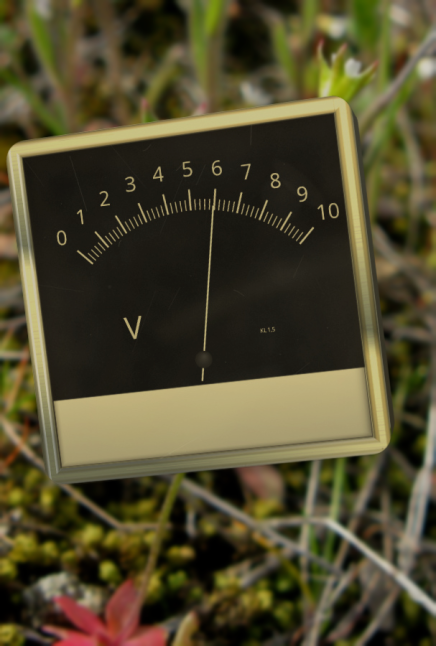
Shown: 6 V
